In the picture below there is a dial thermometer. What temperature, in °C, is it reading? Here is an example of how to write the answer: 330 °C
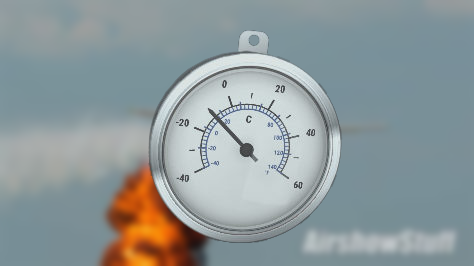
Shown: -10 °C
